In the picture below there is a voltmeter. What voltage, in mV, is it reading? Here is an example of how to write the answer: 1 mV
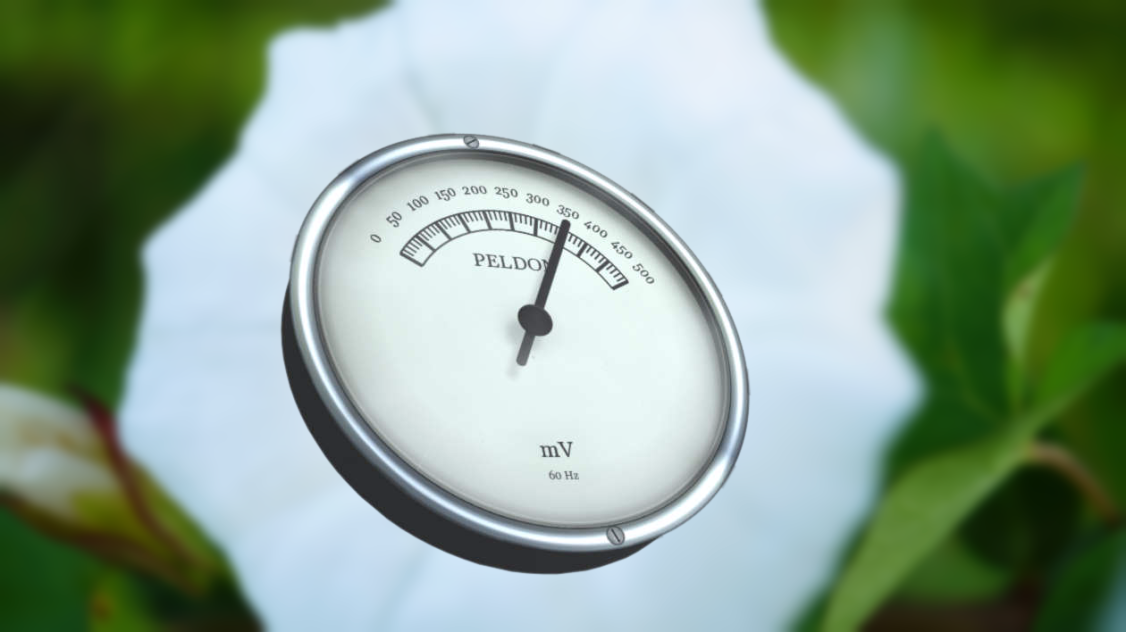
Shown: 350 mV
